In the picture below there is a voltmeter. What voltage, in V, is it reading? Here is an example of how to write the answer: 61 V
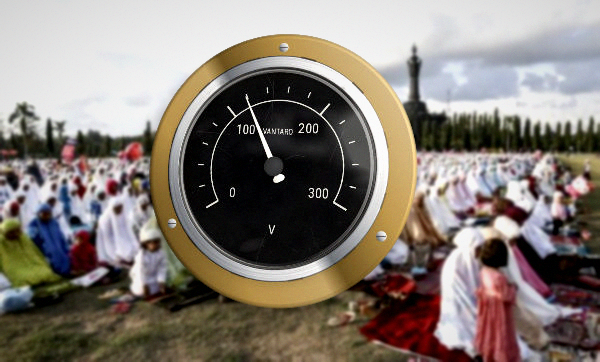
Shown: 120 V
